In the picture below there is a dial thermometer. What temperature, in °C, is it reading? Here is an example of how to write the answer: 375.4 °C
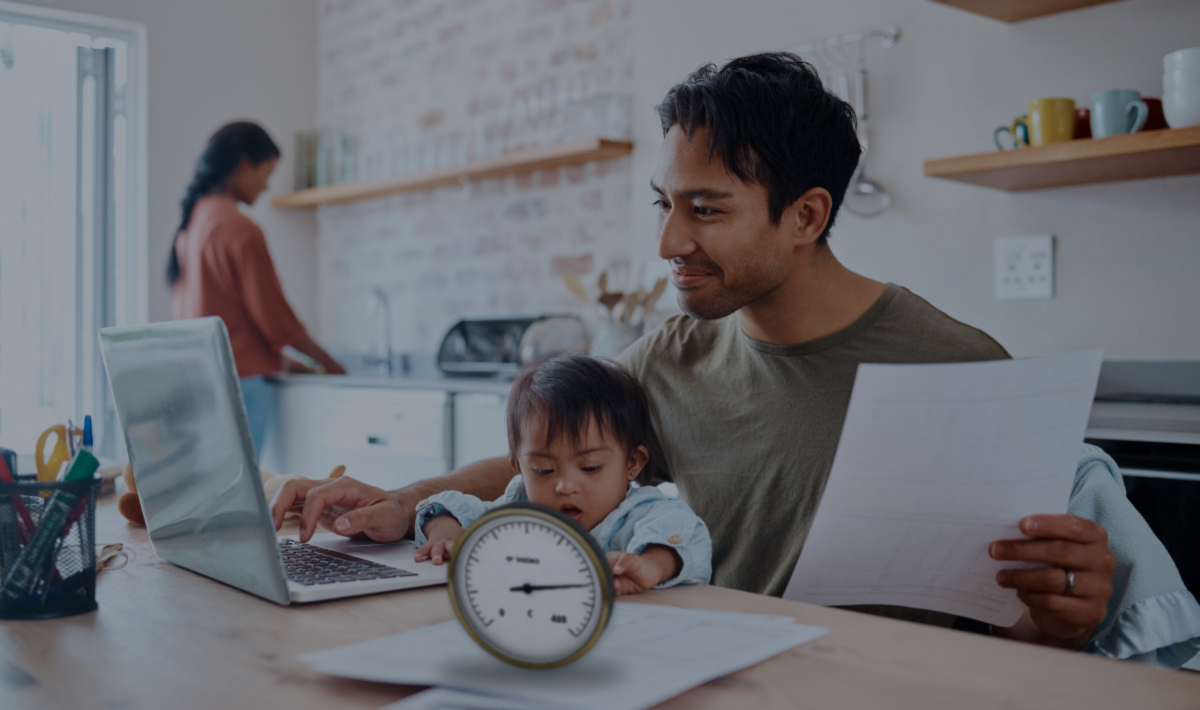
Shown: 320 °C
